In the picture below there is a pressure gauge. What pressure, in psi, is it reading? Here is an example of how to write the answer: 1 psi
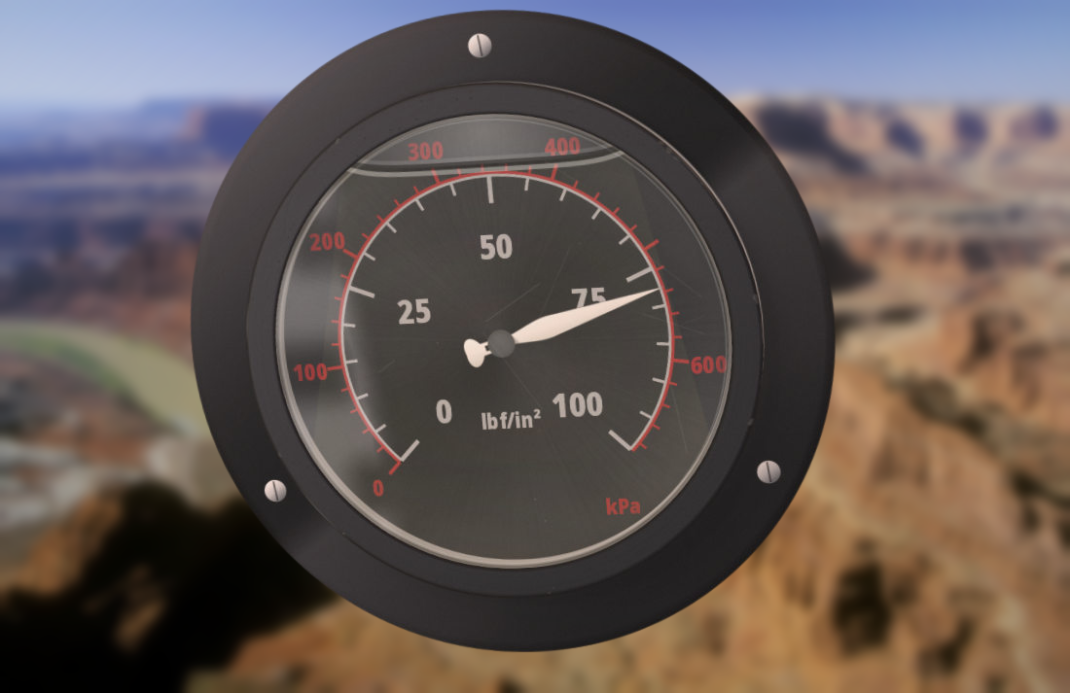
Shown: 77.5 psi
